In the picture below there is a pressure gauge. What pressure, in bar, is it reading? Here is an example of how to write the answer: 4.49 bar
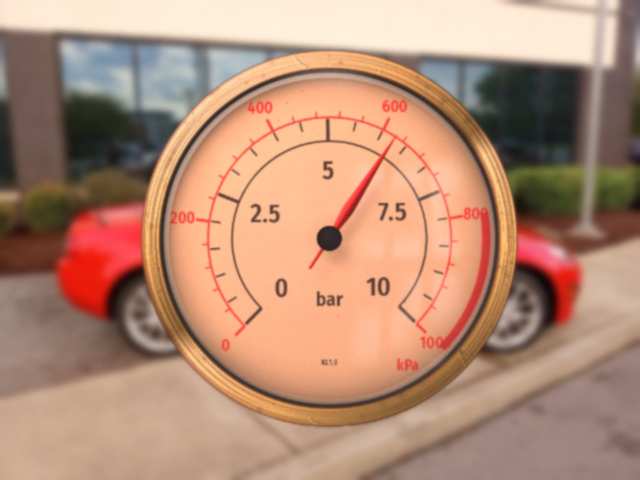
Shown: 6.25 bar
